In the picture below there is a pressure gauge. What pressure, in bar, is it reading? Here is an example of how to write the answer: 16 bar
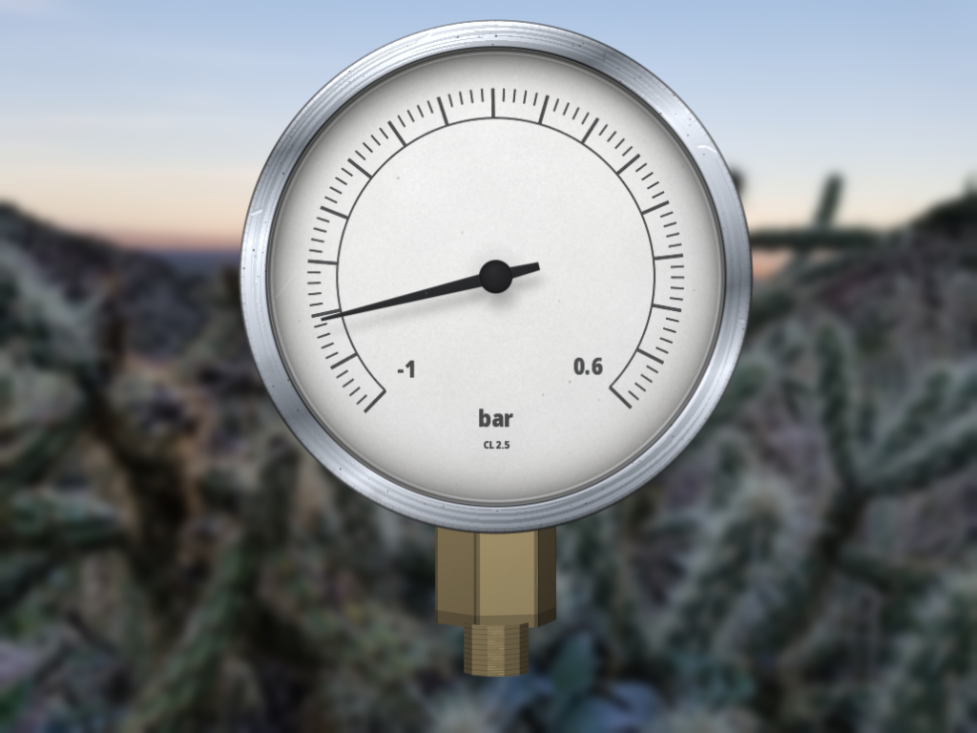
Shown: -0.81 bar
